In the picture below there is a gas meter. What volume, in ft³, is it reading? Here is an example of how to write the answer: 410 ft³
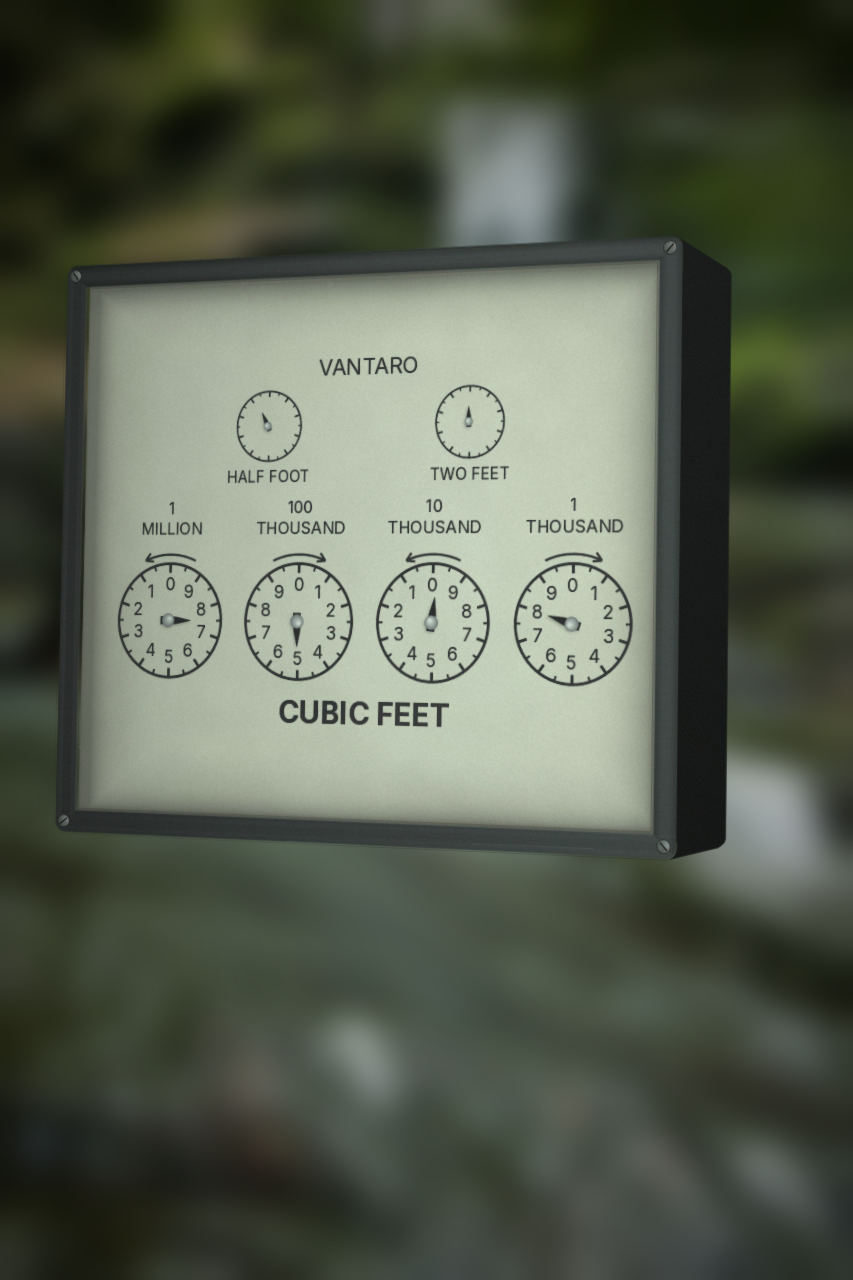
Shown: 749800 ft³
